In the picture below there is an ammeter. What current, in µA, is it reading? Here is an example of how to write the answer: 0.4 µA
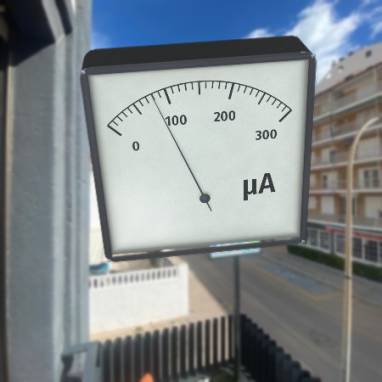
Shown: 80 µA
